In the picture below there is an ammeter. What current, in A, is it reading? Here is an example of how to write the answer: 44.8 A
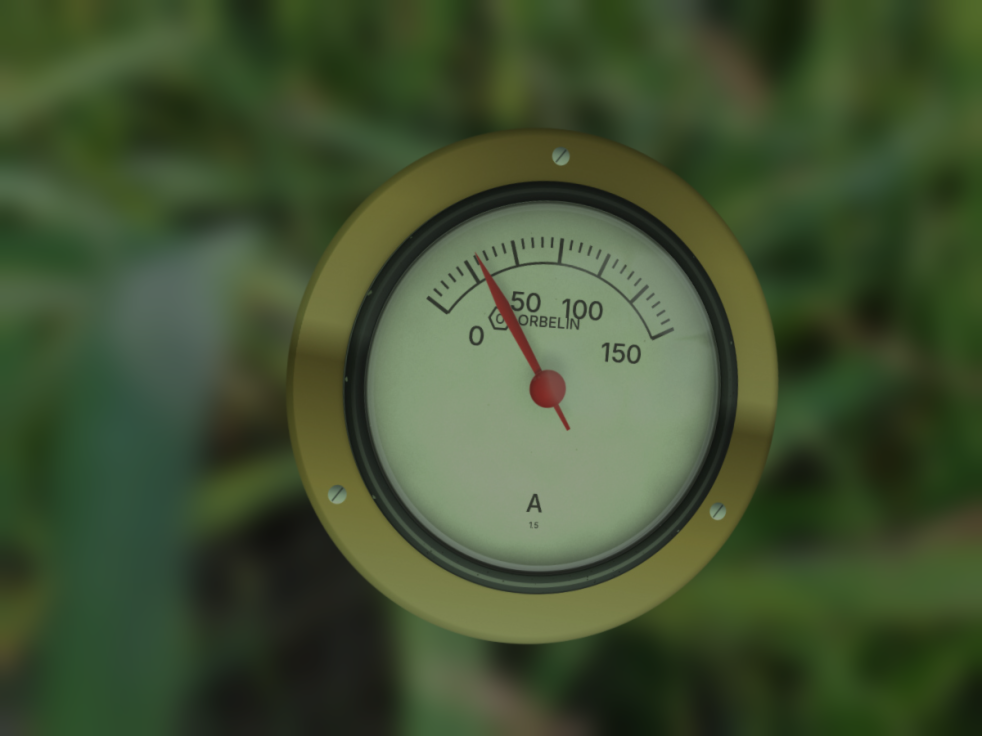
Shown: 30 A
